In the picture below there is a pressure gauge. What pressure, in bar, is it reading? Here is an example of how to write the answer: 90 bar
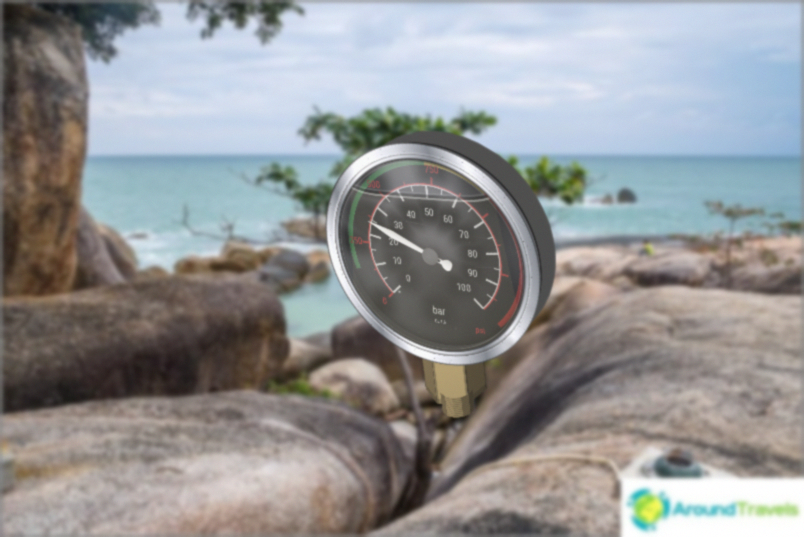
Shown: 25 bar
